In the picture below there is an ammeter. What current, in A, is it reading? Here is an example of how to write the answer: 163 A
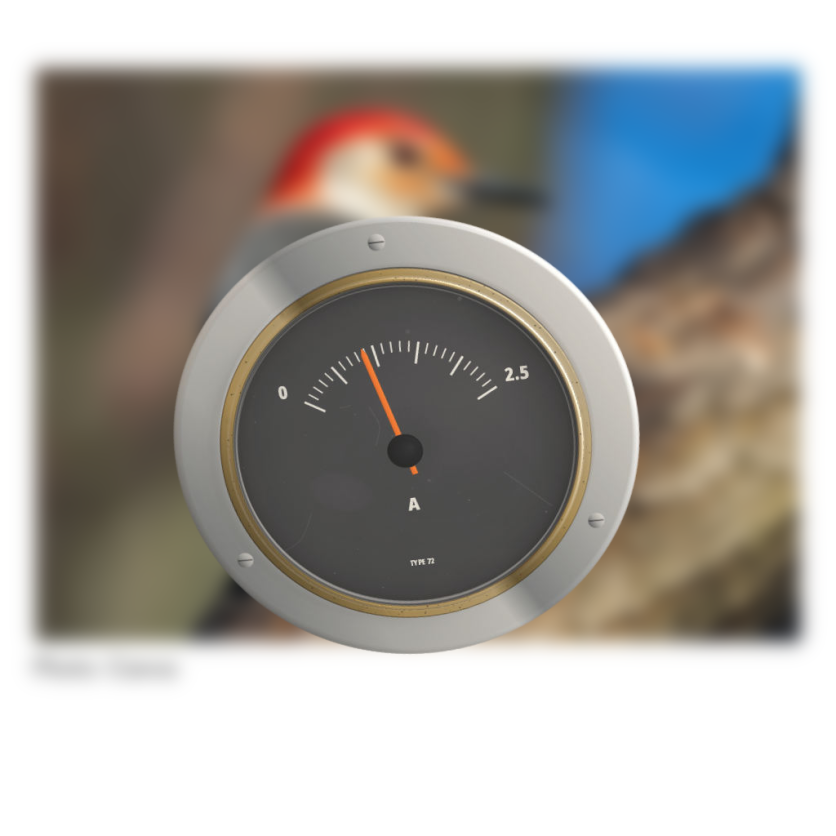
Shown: 0.9 A
